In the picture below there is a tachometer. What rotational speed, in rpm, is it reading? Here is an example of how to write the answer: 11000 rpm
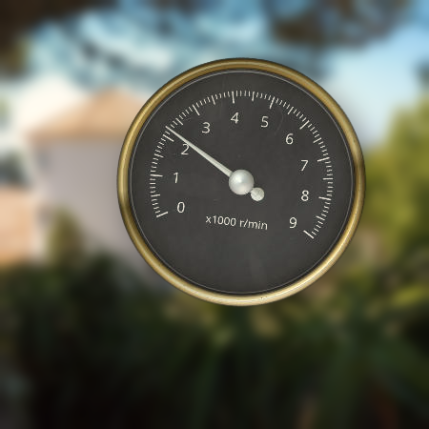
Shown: 2200 rpm
